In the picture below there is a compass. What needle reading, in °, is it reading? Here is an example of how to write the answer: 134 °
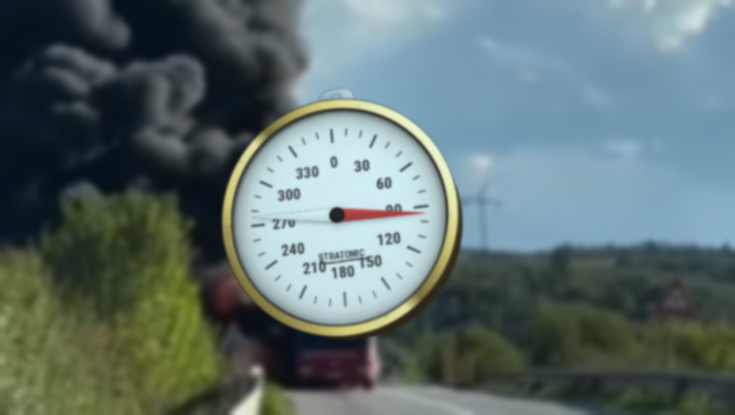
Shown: 95 °
